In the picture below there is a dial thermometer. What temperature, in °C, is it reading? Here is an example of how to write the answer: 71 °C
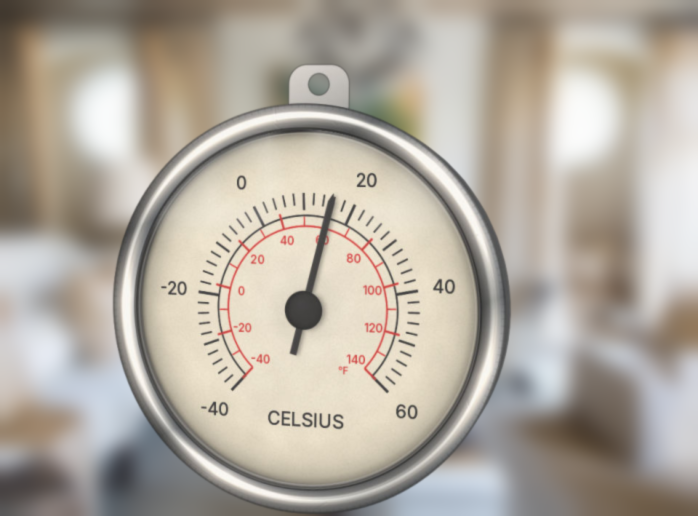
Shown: 16 °C
